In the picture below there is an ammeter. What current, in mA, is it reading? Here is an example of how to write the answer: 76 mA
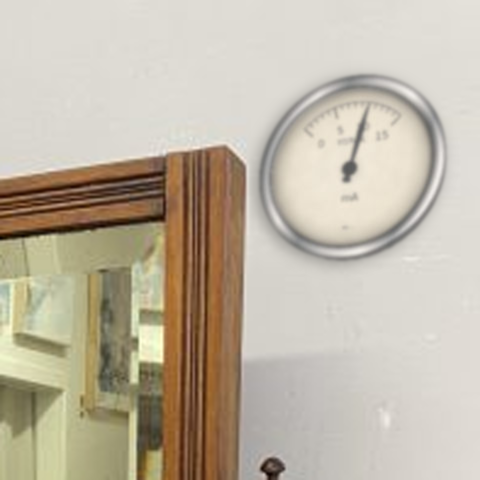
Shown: 10 mA
